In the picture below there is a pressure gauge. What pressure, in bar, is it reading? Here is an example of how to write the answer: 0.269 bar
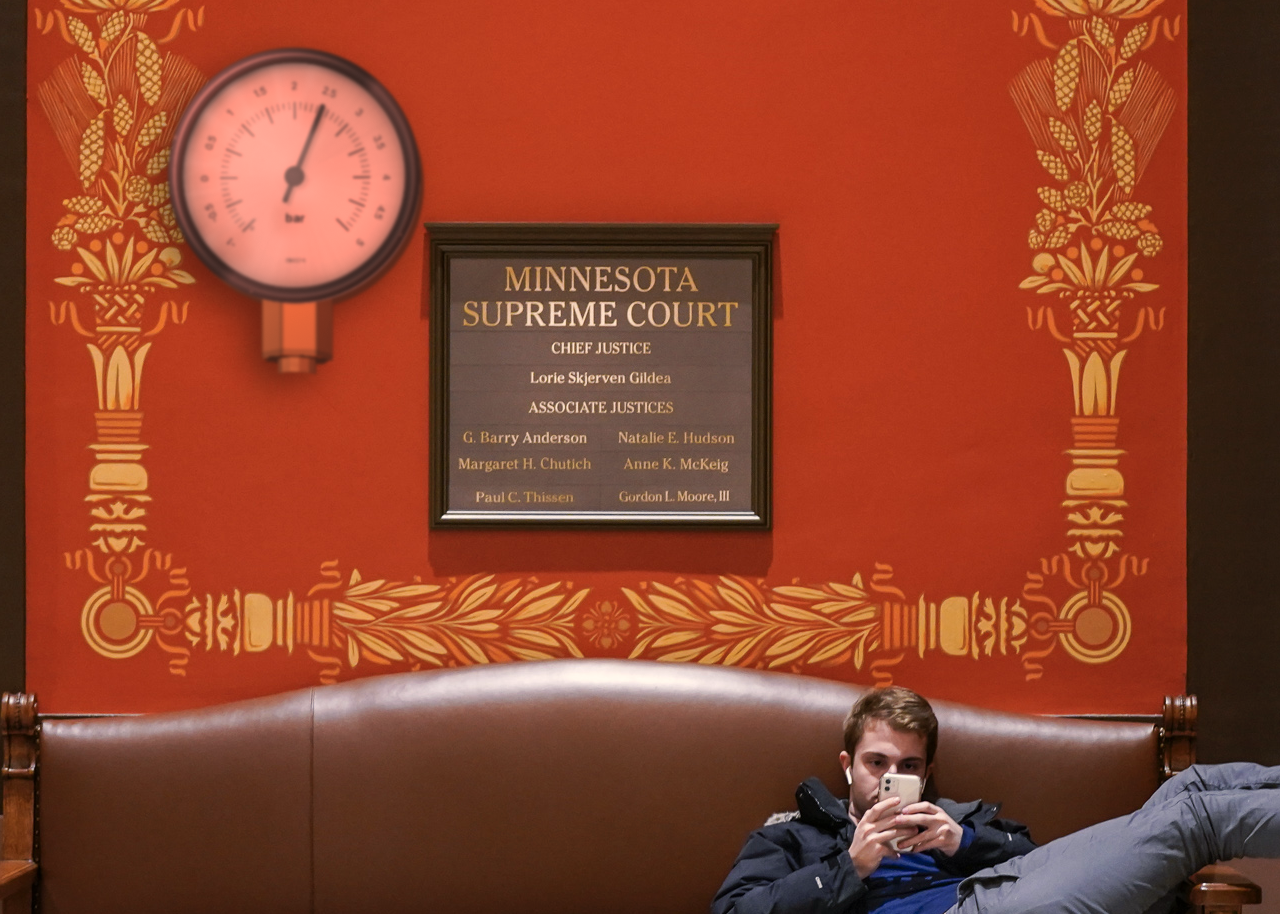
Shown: 2.5 bar
